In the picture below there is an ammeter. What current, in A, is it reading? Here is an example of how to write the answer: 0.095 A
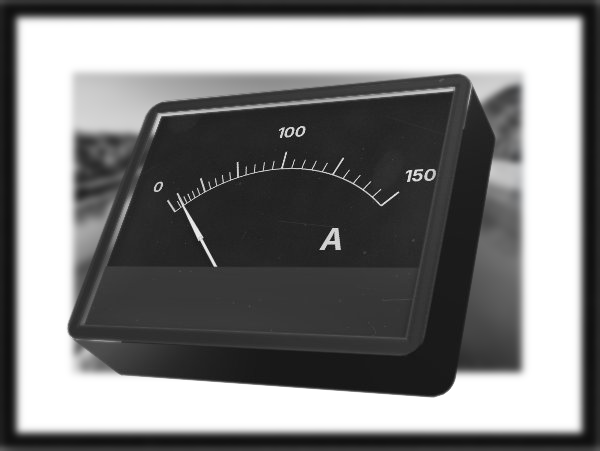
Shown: 25 A
